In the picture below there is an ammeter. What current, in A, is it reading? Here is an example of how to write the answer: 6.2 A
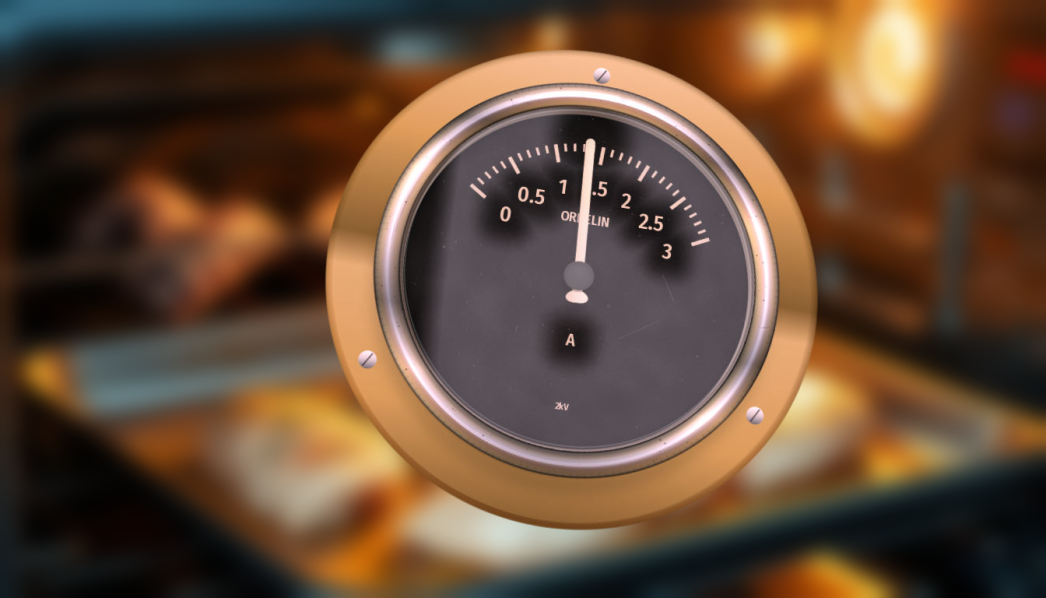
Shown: 1.35 A
